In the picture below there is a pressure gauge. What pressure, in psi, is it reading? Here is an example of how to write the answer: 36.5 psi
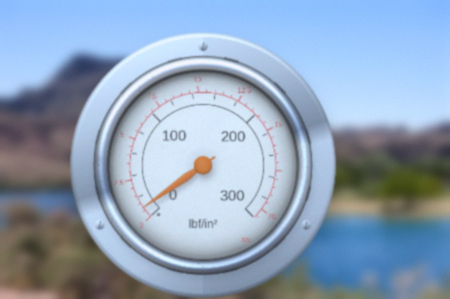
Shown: 10 psi
